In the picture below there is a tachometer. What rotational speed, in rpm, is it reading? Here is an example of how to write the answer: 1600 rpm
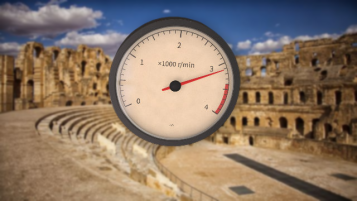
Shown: 3100 rpm
